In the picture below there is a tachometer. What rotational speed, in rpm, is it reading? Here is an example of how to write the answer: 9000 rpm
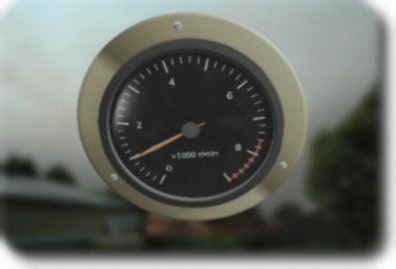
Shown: 1000 rpm
